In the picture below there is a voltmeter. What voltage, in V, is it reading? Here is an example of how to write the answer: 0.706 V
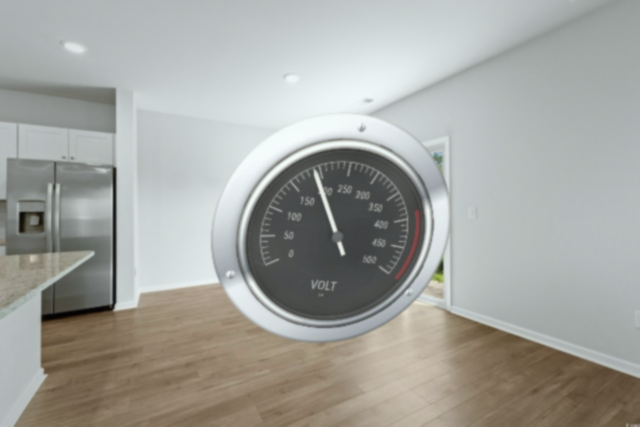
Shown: 190 V
